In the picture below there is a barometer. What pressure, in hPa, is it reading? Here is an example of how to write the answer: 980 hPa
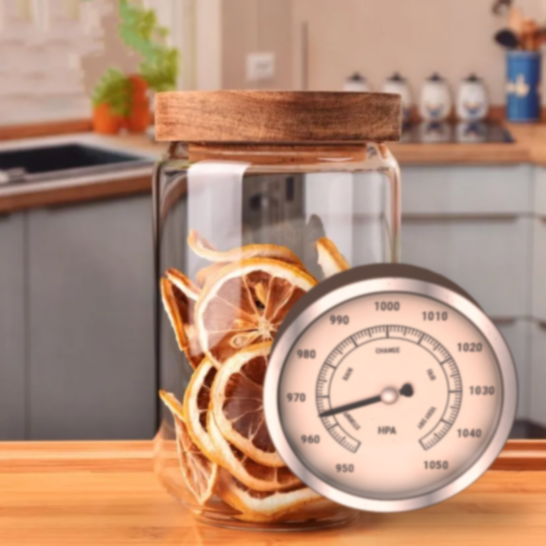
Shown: 965 hPa
